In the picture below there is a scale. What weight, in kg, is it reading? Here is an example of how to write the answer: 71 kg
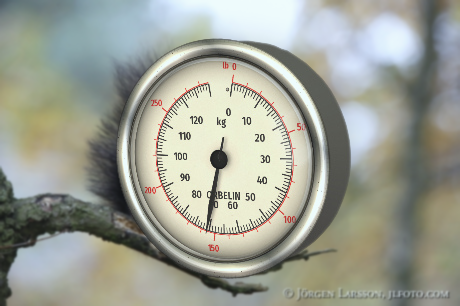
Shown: 70 kg
